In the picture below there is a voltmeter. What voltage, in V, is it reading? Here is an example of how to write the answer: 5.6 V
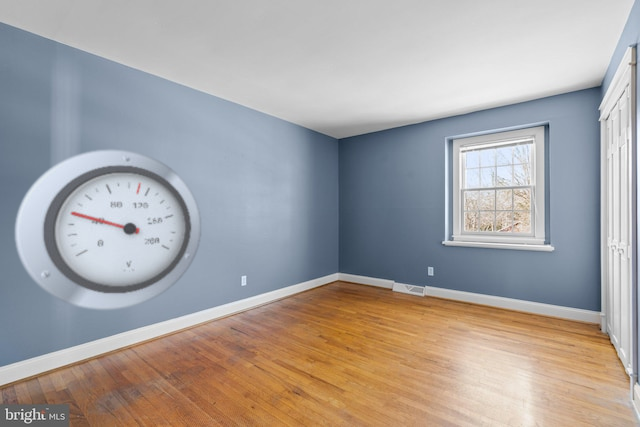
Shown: 40 V
